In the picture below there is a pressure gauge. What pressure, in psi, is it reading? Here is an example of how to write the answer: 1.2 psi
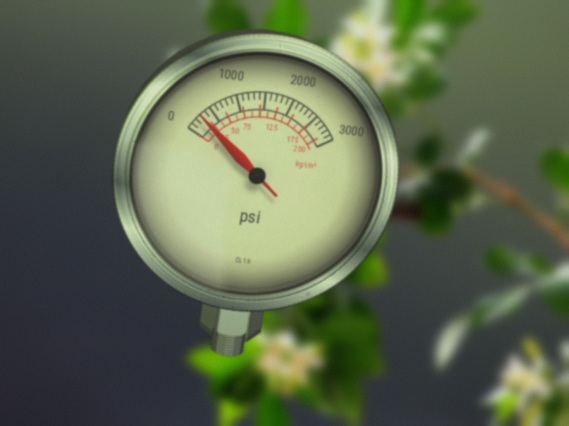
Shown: 300 psi
